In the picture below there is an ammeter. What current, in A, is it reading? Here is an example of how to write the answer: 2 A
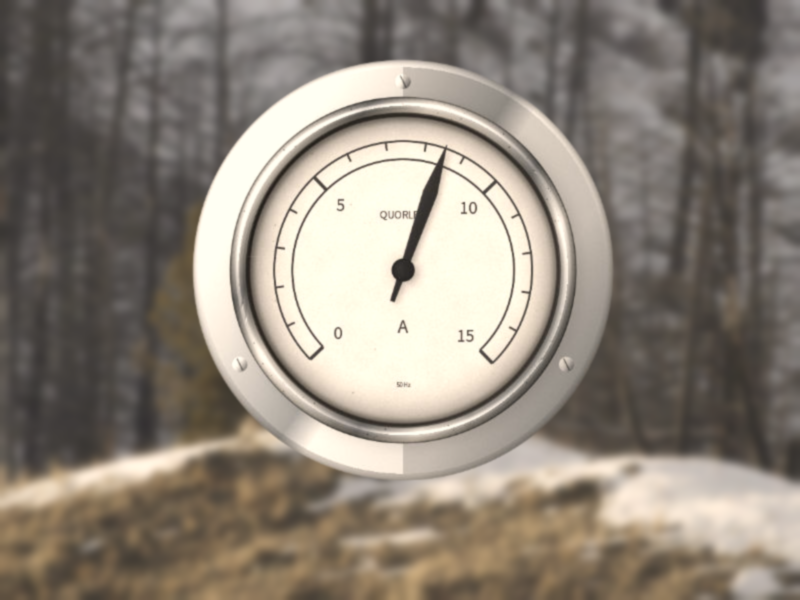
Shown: 8.5 A
